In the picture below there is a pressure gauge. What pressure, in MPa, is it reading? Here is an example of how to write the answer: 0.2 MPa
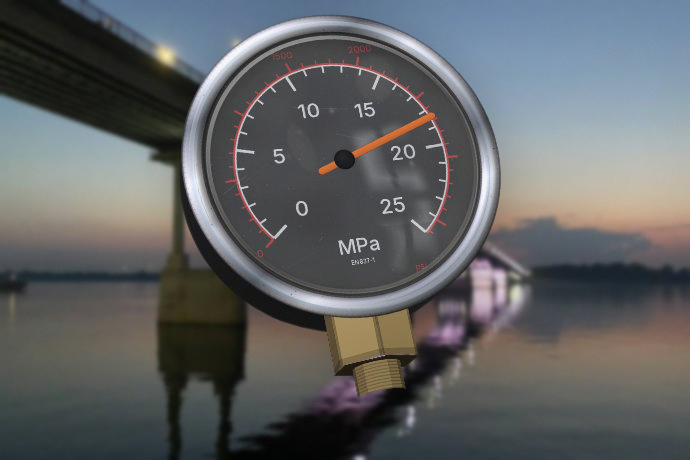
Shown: 18.5 MPa
